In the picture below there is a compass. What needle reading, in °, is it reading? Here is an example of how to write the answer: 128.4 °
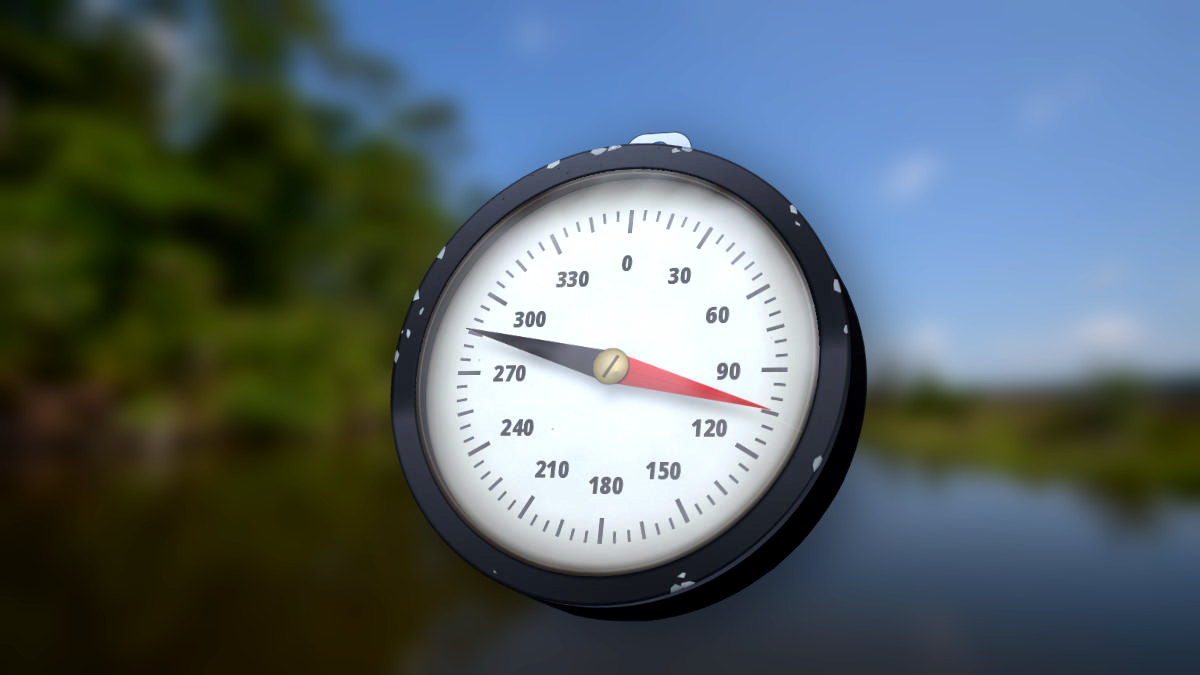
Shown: 105 °
